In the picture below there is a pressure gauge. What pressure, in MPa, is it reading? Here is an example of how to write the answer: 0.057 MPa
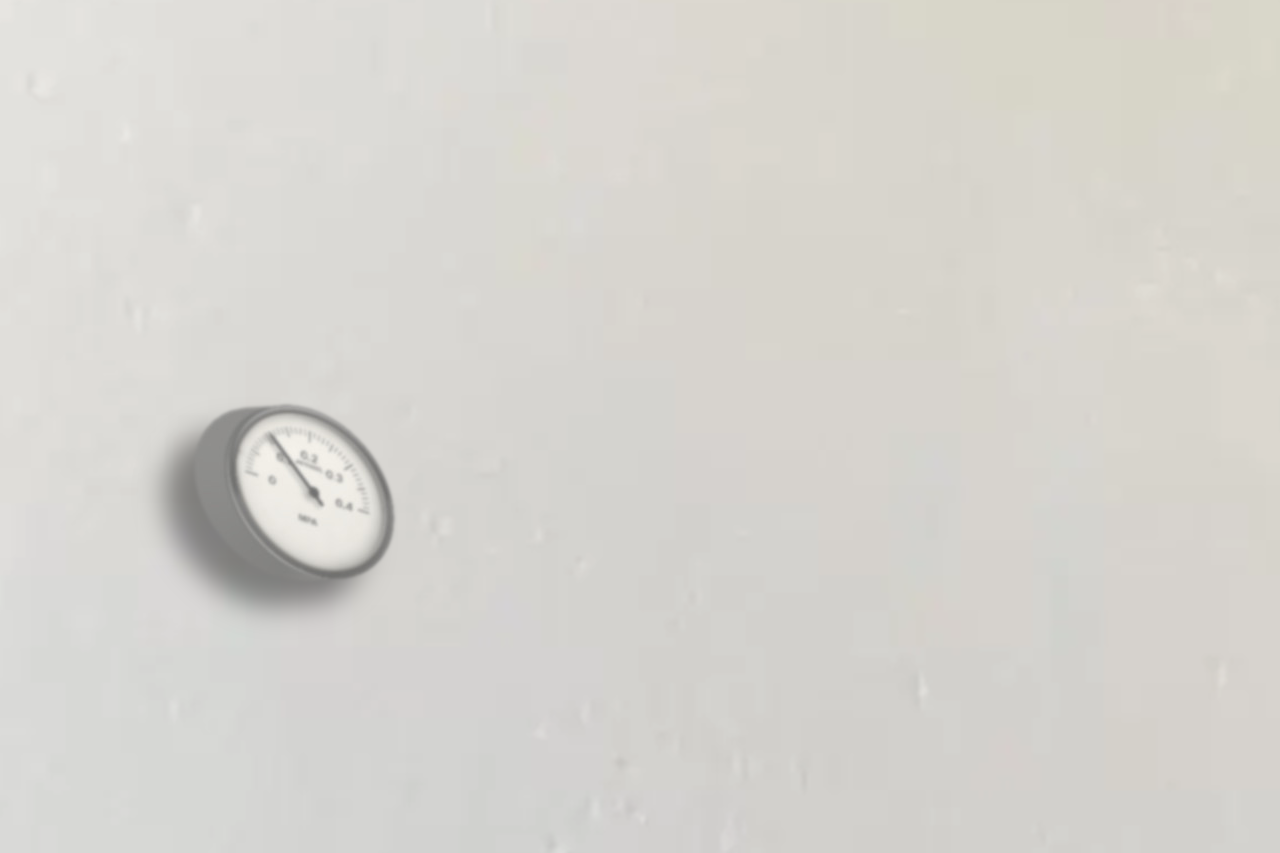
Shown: 0.1 MPa
